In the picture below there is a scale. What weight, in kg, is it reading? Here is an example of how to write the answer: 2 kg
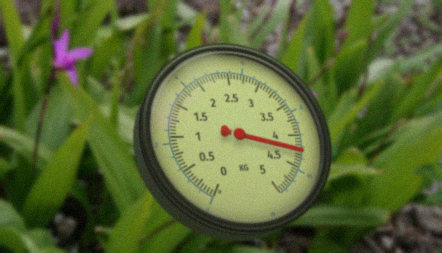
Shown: 4.25 kg
